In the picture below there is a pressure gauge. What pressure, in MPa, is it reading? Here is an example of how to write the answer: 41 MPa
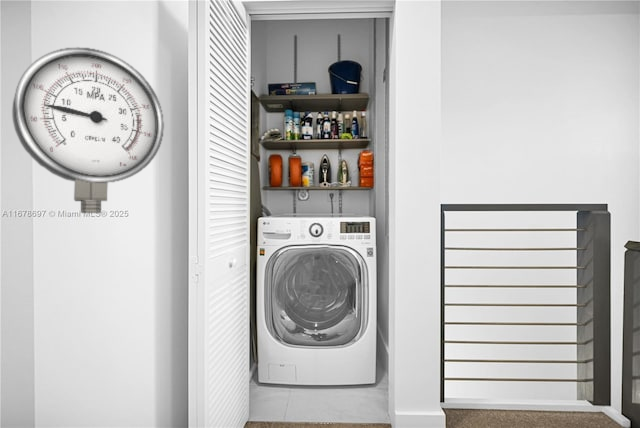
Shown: 7.5 MPa
